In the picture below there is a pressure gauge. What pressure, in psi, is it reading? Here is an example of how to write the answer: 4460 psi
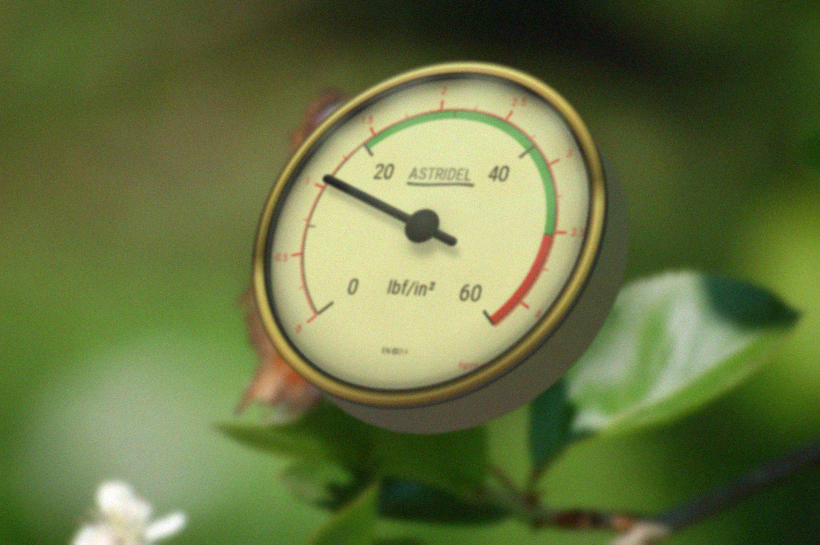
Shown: 15 psi
